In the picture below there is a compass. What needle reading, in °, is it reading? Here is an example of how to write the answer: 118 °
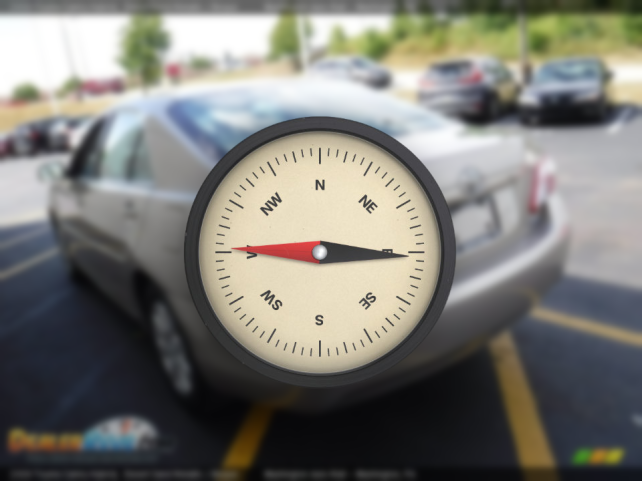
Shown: 272.5 °
